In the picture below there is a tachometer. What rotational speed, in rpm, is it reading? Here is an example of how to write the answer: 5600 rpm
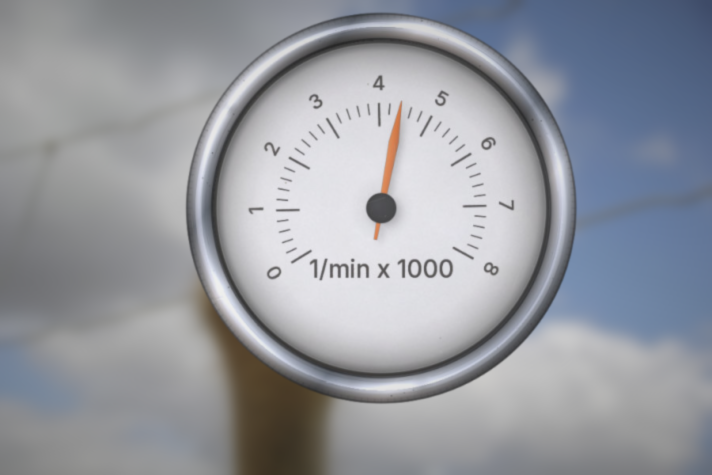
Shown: 4400 rpm
